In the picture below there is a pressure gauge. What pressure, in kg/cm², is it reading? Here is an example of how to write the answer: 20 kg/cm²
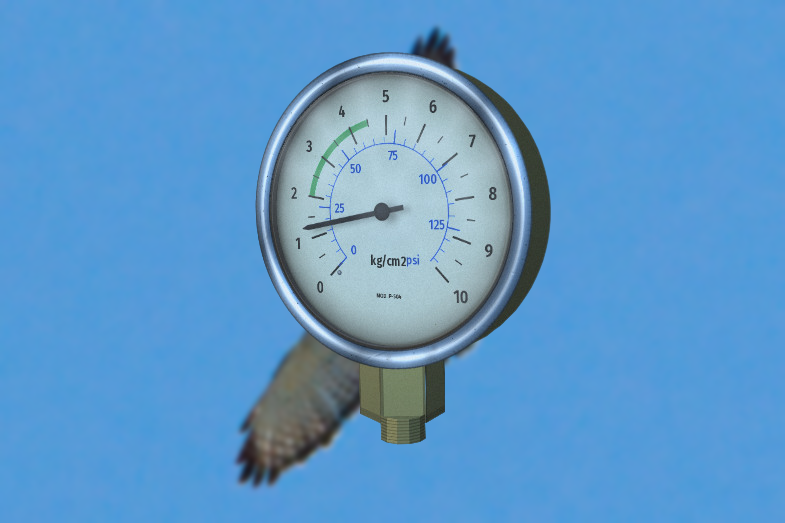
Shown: 1.25 kg/cm²
